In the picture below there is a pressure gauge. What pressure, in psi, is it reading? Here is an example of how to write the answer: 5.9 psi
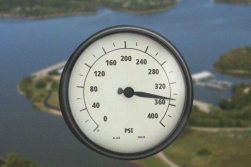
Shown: 350 psi
